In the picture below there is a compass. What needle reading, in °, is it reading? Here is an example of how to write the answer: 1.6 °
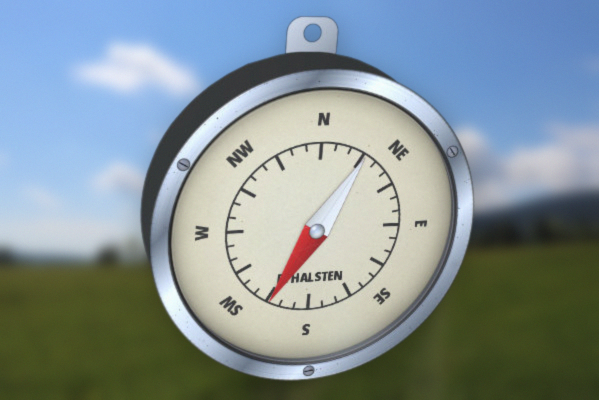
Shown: 210 °
